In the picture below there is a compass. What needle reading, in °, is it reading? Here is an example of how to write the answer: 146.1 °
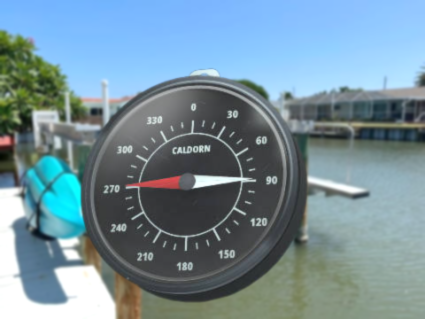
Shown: 270 °
